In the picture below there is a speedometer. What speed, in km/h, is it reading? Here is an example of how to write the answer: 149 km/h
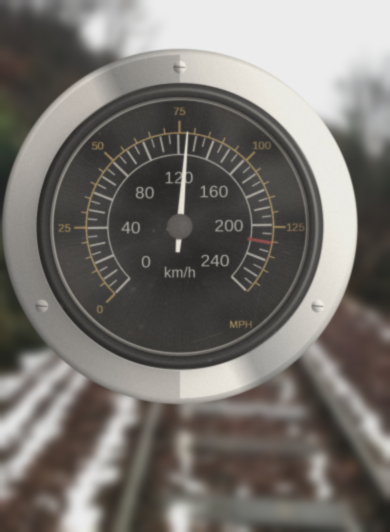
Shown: 125 km/h
